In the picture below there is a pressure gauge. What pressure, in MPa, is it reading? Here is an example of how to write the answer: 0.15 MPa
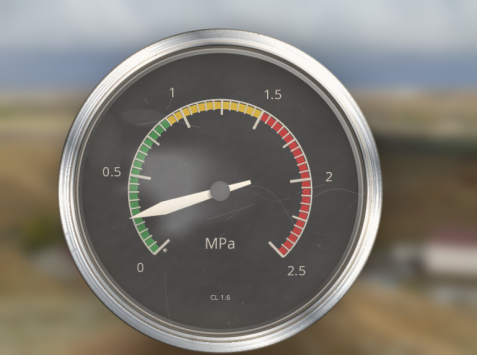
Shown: 0.25 MPa
